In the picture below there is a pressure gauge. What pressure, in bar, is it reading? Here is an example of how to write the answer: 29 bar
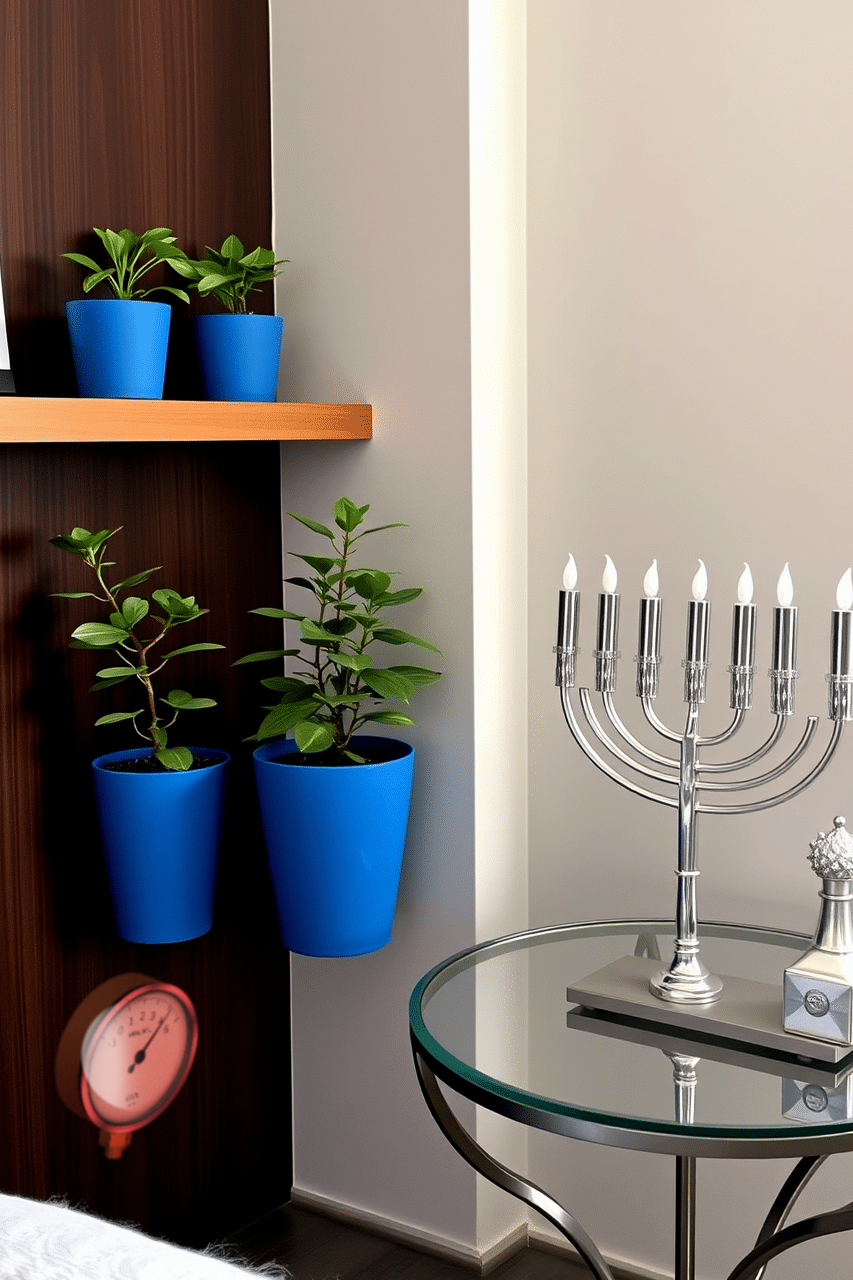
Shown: 4 bar
